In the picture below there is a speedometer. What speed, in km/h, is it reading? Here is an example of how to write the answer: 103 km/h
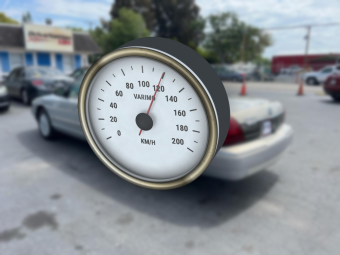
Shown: 120 km/h
